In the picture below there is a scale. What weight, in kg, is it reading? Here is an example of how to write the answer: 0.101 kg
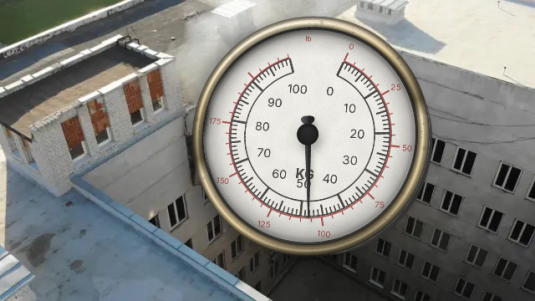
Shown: 48 kg
